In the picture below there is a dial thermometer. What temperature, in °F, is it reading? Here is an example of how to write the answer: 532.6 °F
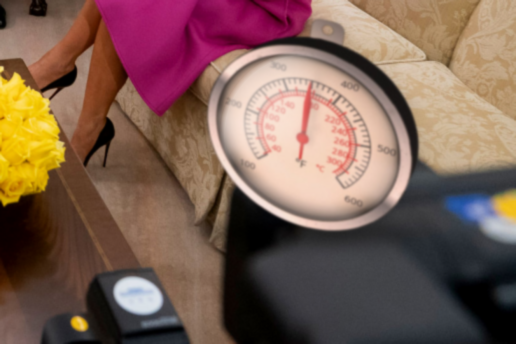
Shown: 350 °F
